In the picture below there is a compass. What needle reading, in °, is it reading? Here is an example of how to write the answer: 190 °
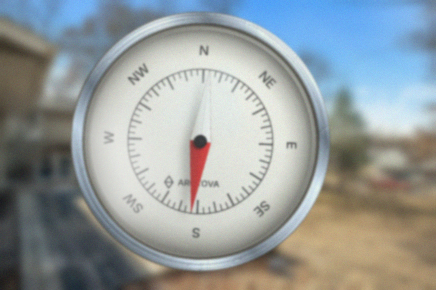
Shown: 185 °
